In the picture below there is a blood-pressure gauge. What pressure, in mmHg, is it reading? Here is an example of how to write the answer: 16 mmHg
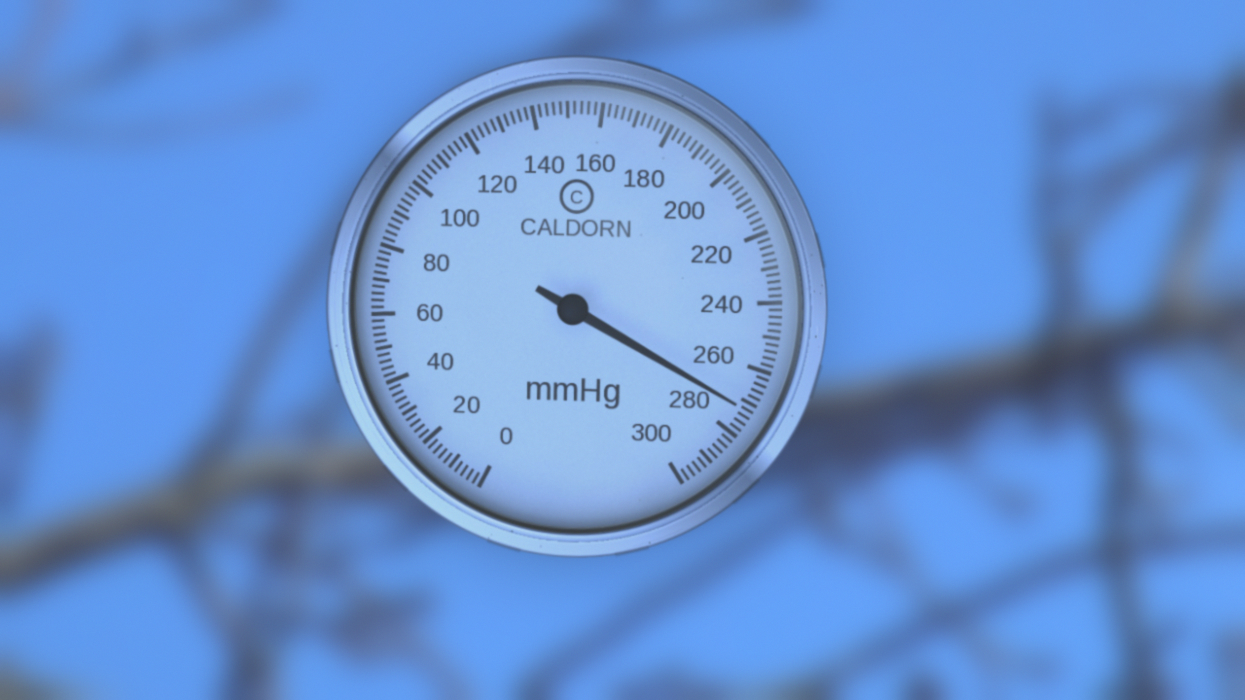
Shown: 272 mmHg
